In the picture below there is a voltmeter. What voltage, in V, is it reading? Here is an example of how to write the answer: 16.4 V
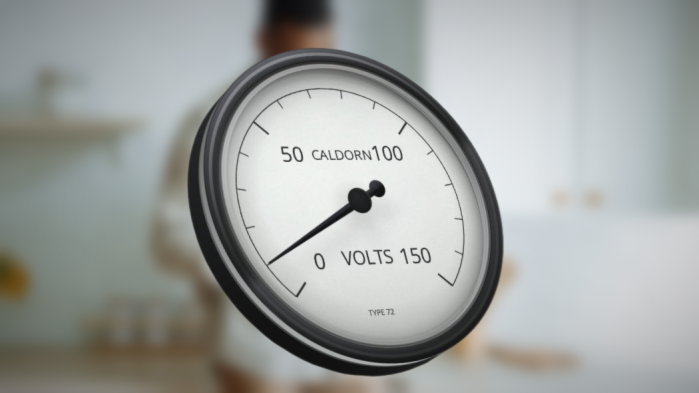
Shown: 10 V
